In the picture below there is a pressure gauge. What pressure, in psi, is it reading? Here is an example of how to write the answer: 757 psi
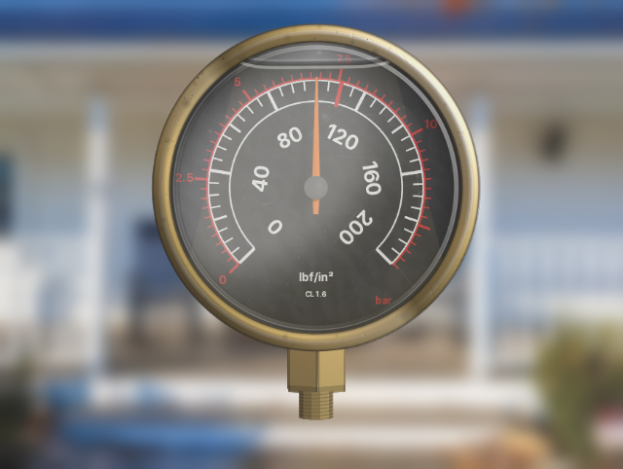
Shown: 100 psi
